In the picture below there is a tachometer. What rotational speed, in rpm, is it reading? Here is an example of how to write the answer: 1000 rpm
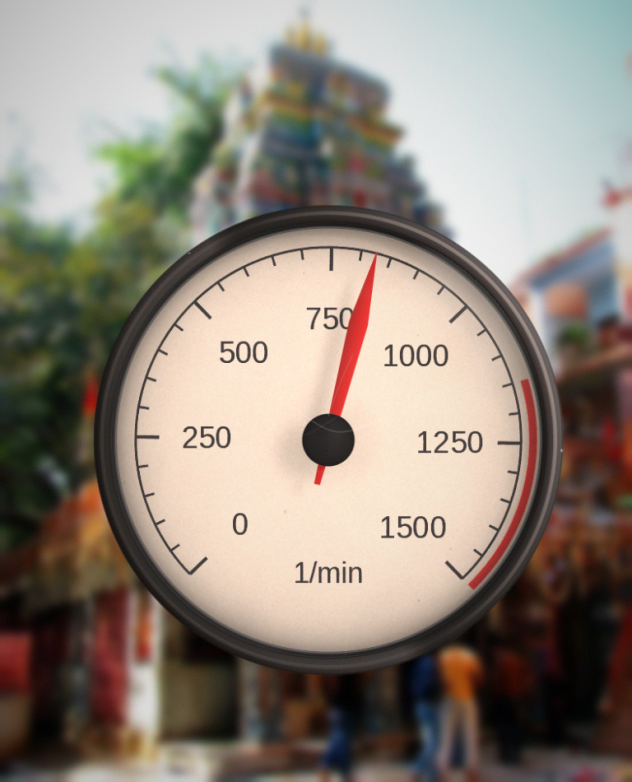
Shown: 825 rpm
